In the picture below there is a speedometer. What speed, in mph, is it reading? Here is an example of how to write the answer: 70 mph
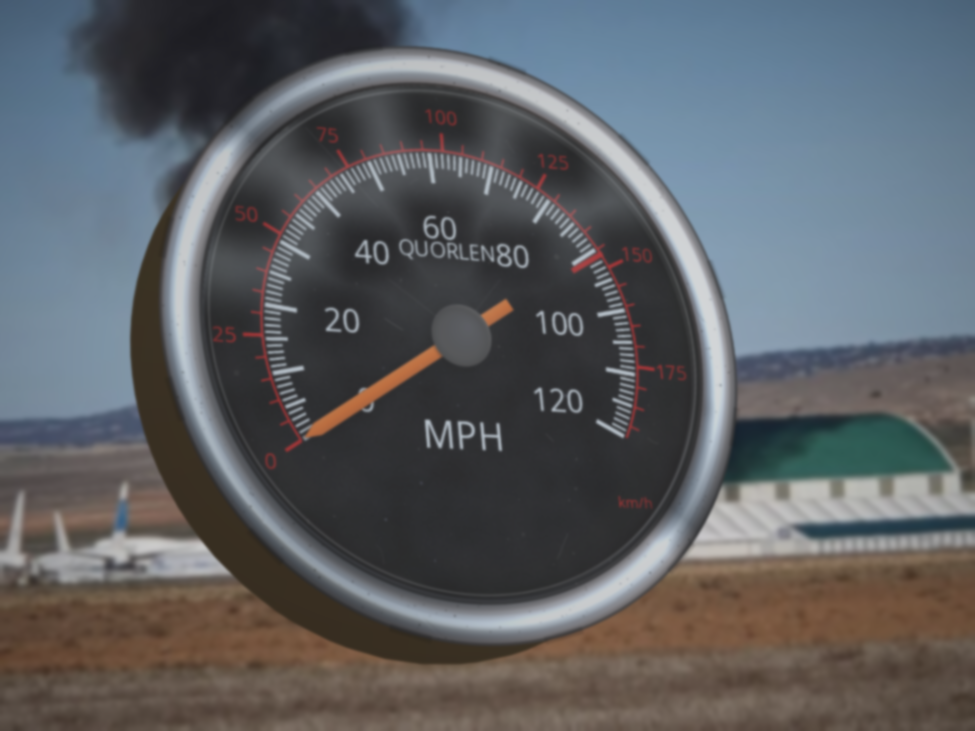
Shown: 0 mph
